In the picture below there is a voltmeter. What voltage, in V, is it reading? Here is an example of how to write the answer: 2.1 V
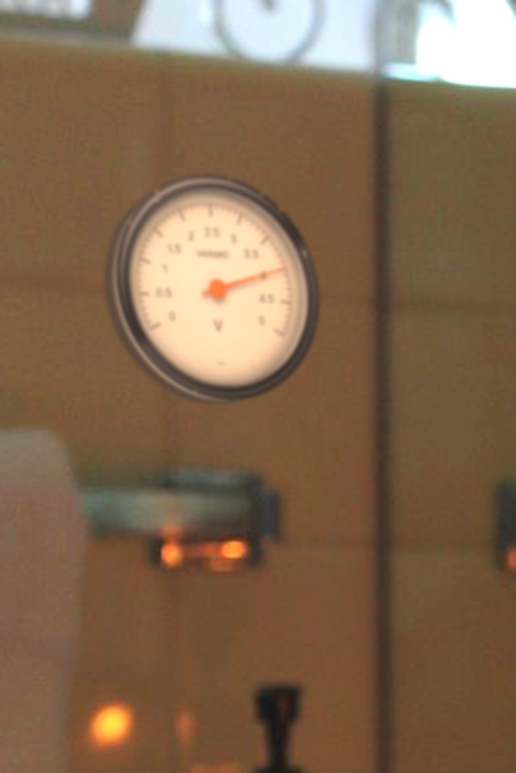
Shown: 4 V
